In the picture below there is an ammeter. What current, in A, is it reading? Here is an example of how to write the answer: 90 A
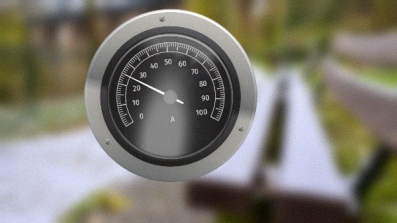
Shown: 25 A
